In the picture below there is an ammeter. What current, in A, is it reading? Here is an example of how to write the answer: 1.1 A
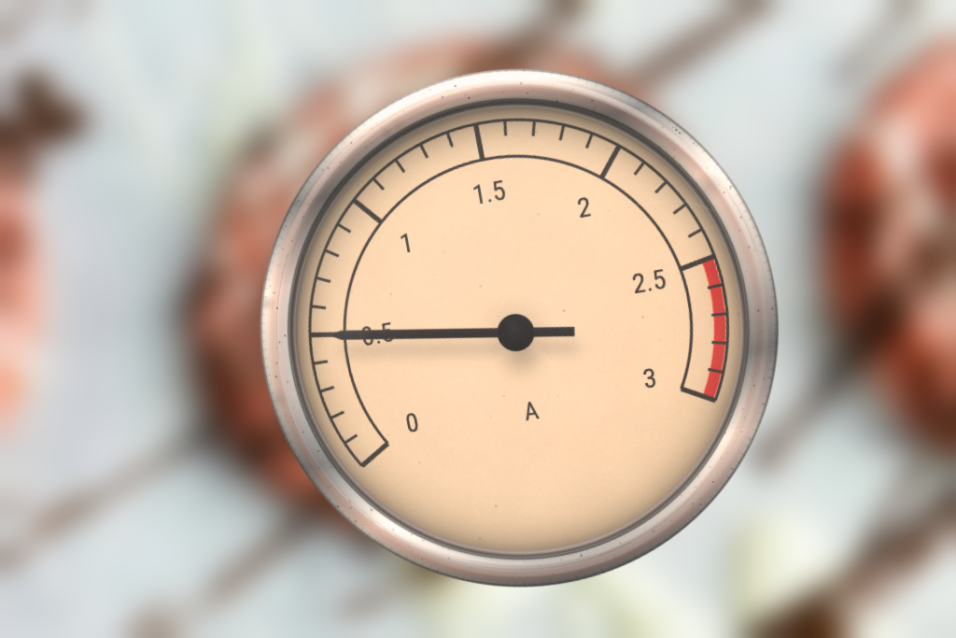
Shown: 0.5 A
